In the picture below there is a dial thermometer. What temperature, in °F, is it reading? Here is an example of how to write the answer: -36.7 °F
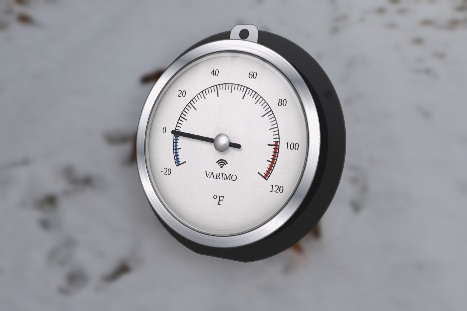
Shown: 0 °F
